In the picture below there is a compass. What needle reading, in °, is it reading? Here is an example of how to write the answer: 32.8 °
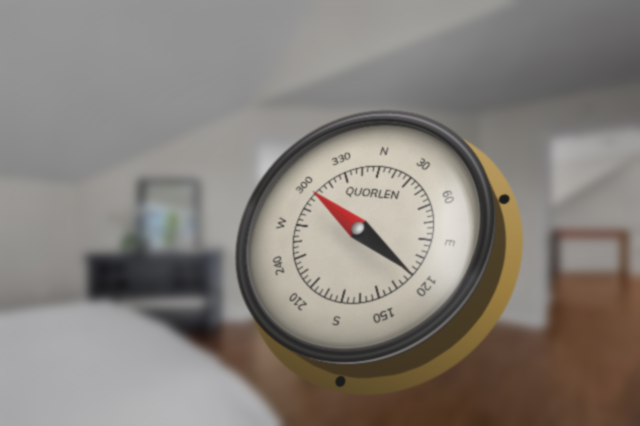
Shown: 300 °
